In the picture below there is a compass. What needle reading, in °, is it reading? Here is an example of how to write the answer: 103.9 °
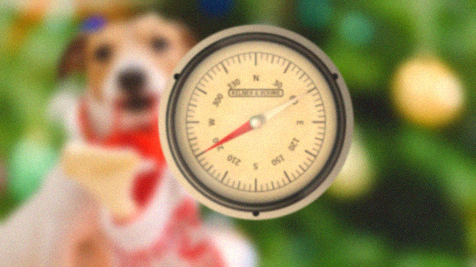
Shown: 240 °
